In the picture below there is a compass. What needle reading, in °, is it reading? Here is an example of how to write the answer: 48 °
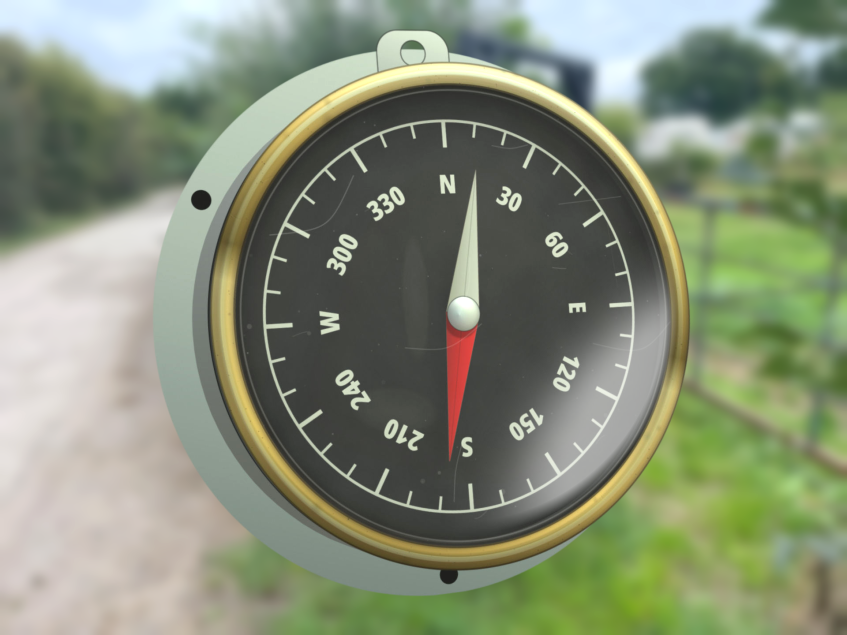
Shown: 190 °
